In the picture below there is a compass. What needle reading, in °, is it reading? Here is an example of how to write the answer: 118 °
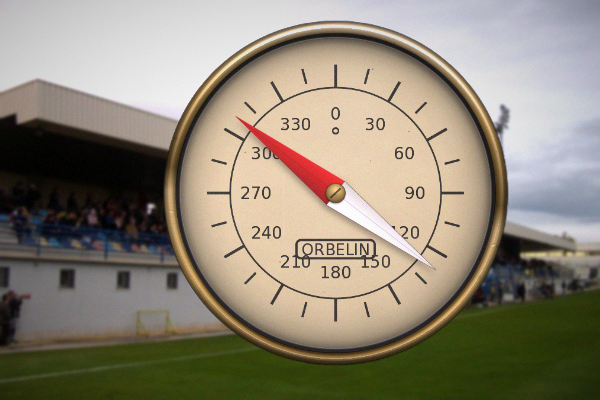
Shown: 307.5 °
